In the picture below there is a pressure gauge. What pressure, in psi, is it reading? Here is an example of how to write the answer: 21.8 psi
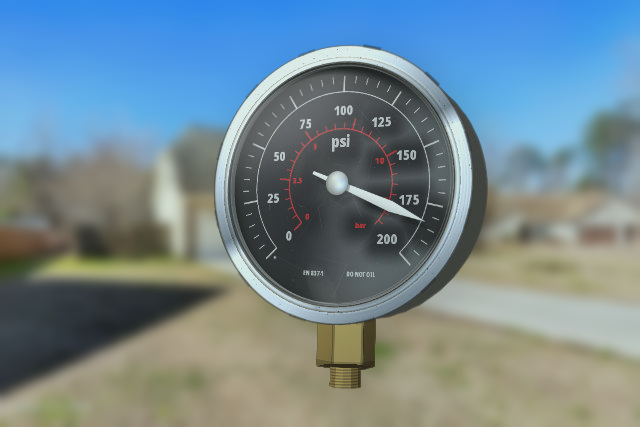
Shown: 182.5 psi
